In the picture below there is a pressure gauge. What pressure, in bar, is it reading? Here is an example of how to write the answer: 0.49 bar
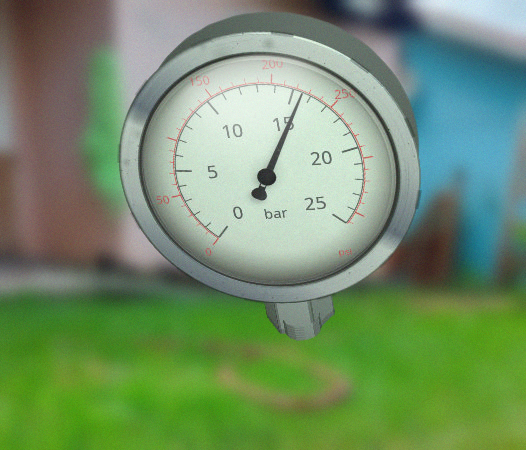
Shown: 15.5 bar
